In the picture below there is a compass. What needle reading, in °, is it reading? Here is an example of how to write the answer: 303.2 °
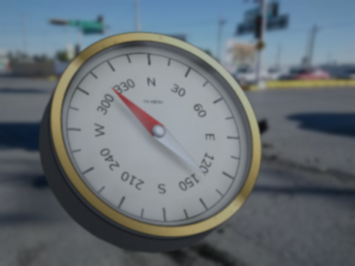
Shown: 315 °
